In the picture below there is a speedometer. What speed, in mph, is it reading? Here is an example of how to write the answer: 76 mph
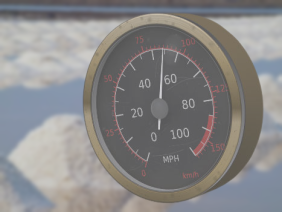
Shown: 55 mph
